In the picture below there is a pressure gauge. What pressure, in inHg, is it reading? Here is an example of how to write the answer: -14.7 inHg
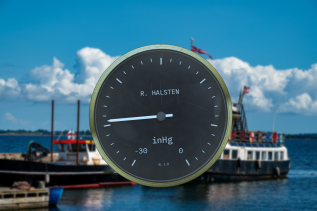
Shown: -24.5 inHg
